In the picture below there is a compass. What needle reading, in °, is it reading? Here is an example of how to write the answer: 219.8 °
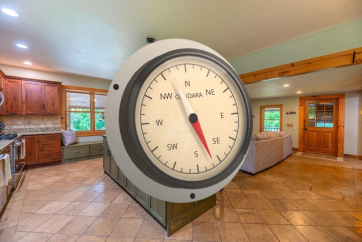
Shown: 160 °
